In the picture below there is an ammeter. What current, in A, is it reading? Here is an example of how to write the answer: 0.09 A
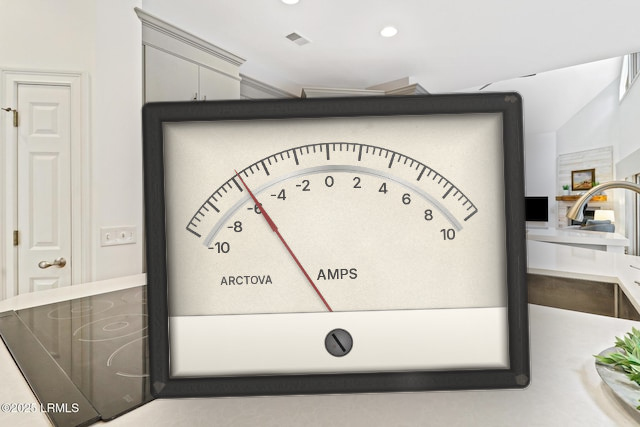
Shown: -5.6 A
